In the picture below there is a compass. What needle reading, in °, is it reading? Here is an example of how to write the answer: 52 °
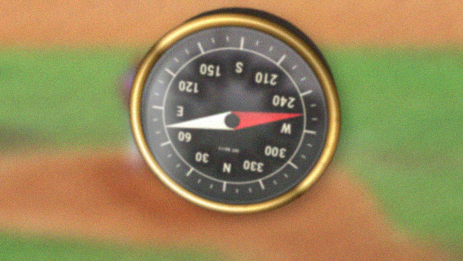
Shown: 255 °
